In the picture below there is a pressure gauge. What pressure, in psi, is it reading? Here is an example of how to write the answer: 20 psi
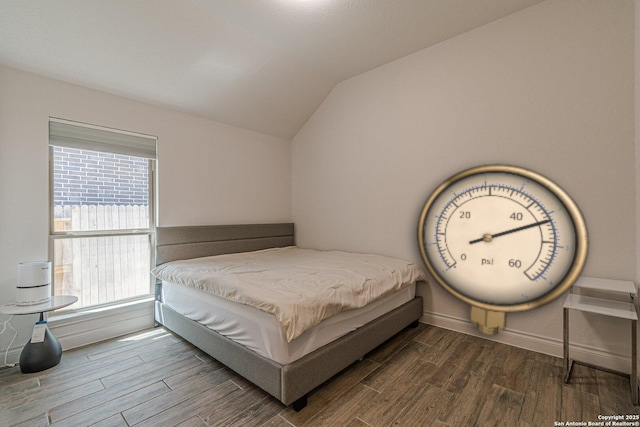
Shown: 45 psi
